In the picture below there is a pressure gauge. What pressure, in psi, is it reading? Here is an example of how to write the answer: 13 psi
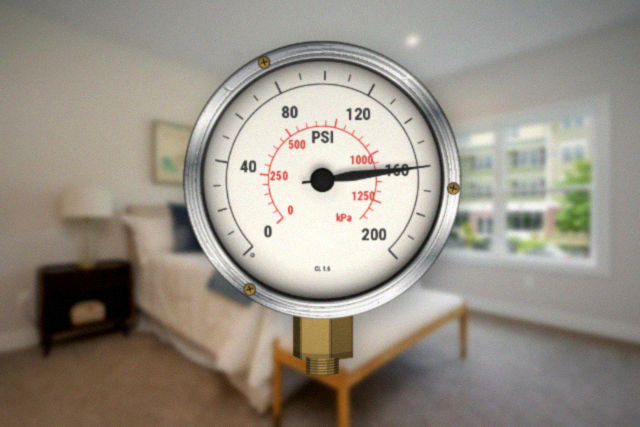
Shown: 160 psi
